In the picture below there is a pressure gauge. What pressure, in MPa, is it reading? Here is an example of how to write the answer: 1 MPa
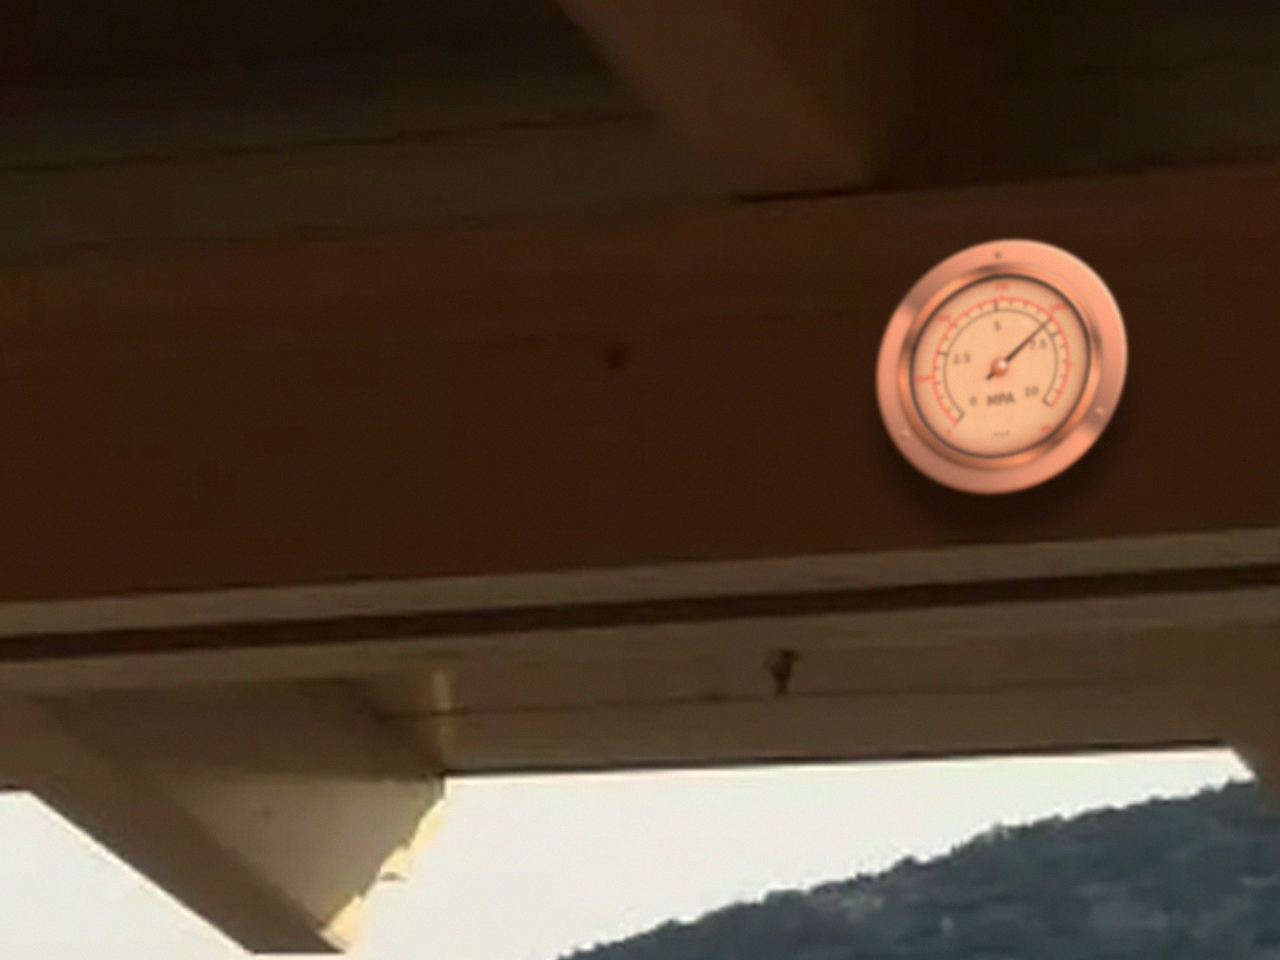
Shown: 7 MPa
